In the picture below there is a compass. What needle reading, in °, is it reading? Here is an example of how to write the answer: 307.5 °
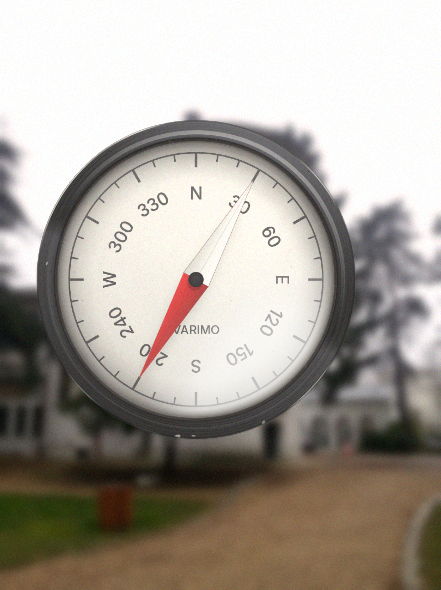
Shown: 210 °
